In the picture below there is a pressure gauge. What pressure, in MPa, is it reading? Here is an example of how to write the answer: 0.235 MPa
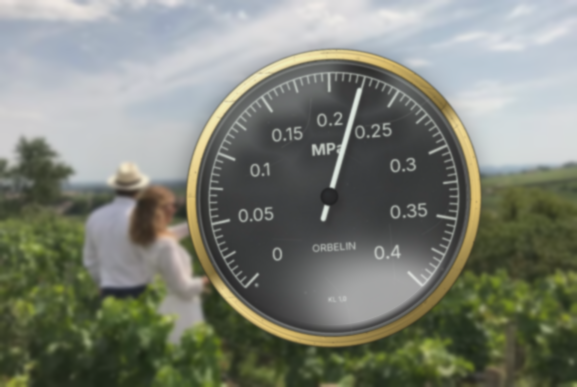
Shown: 0.225 MPa
